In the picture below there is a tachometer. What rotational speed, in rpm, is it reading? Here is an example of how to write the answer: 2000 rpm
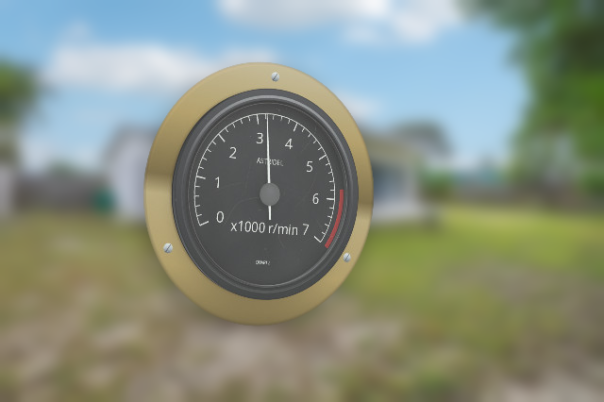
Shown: 3200 rpm
